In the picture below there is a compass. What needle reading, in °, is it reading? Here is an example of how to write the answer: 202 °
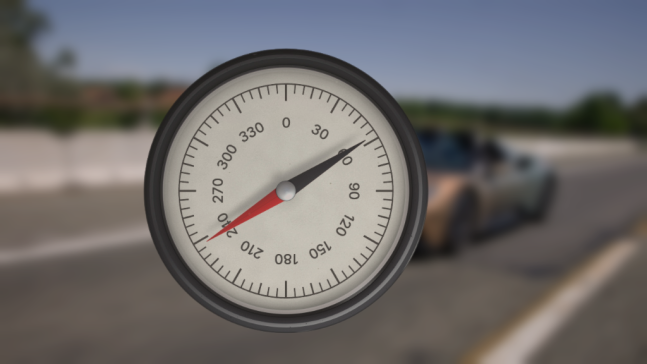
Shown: 237.5 °
